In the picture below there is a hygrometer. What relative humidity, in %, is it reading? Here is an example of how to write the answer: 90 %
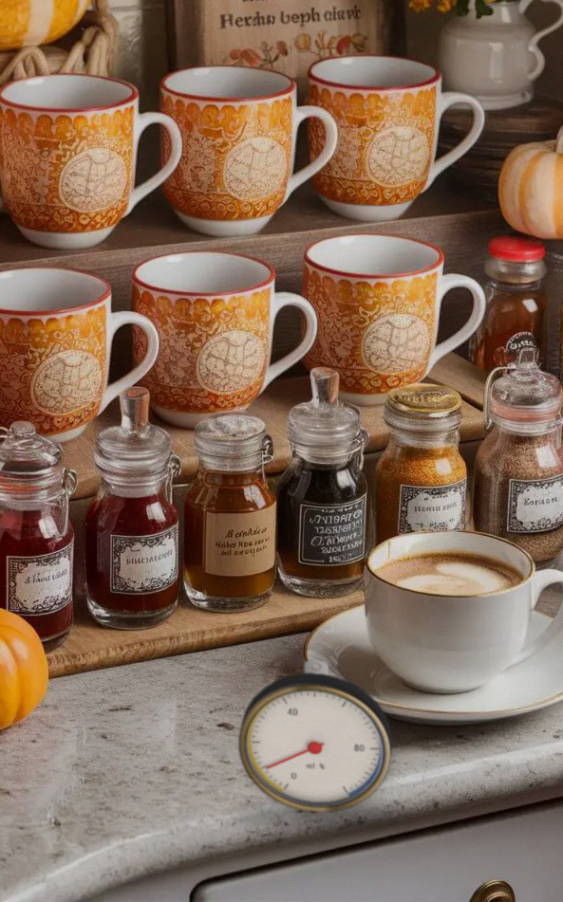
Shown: 10 %
